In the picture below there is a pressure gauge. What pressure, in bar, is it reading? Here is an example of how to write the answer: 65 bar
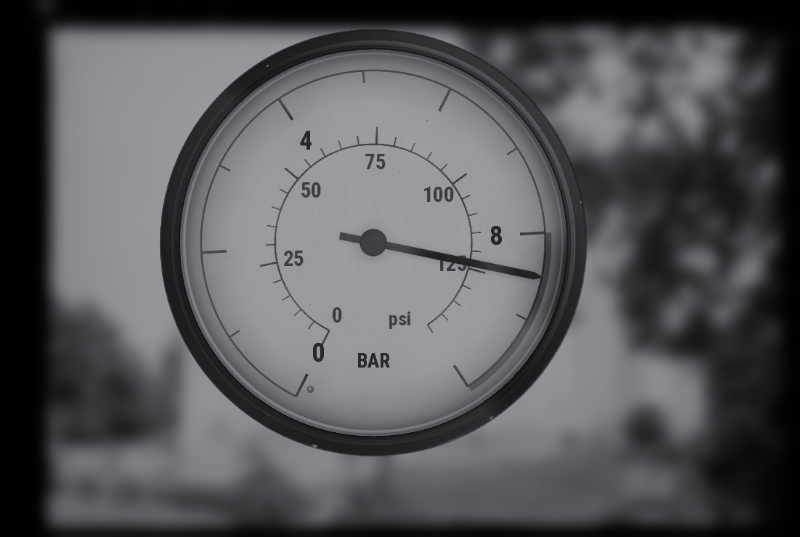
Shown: 8.5 bar
